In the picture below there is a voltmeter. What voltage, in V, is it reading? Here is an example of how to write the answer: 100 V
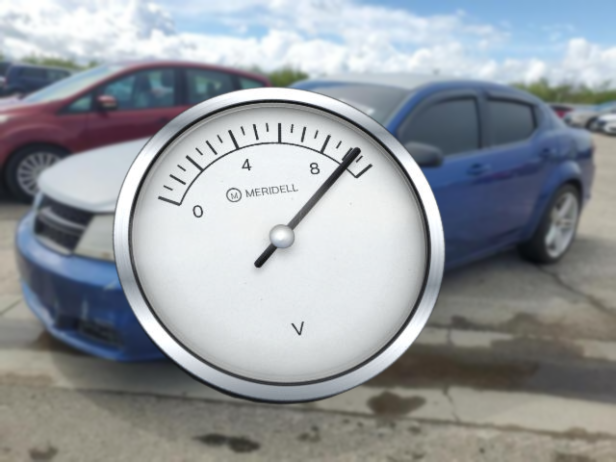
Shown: 9.25 V
